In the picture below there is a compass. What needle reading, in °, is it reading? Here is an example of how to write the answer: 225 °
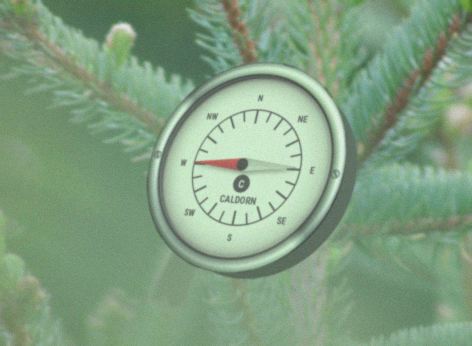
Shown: 270 °
